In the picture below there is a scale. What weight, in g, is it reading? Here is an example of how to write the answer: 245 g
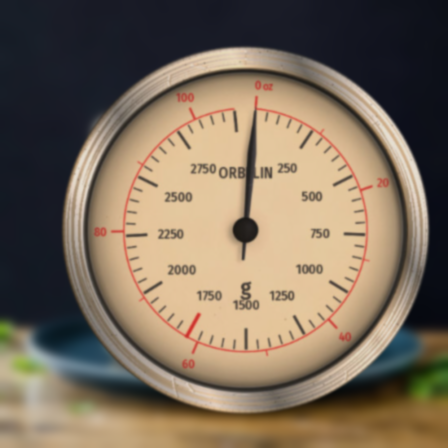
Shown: 0 g
